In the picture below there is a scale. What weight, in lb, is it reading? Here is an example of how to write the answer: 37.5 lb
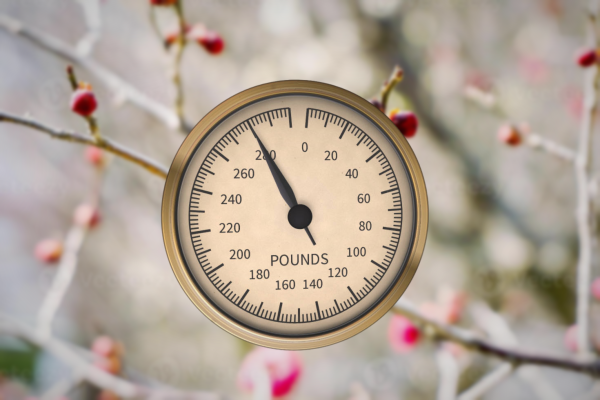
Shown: 280 lb
